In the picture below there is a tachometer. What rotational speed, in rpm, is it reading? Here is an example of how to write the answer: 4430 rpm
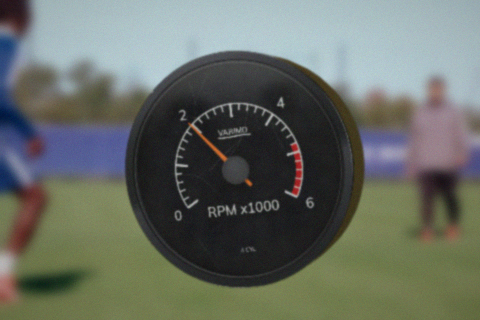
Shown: 2000 rpm
